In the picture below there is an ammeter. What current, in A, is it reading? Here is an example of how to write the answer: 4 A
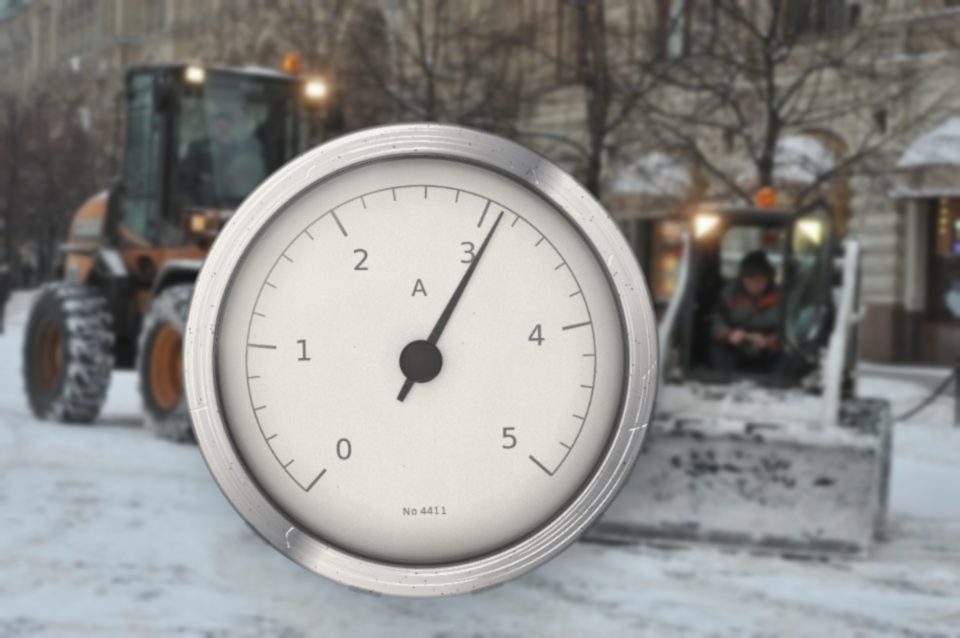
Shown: 3.1 A
